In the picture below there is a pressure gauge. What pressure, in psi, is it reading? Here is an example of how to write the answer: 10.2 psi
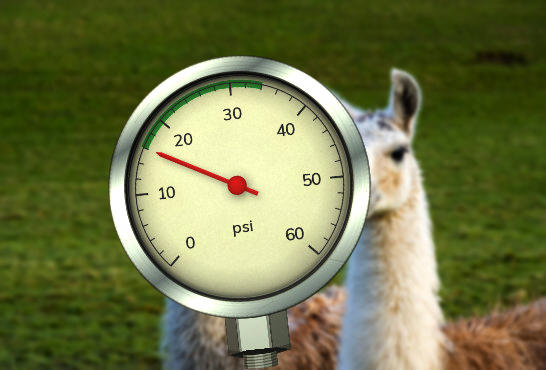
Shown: 16 psi
